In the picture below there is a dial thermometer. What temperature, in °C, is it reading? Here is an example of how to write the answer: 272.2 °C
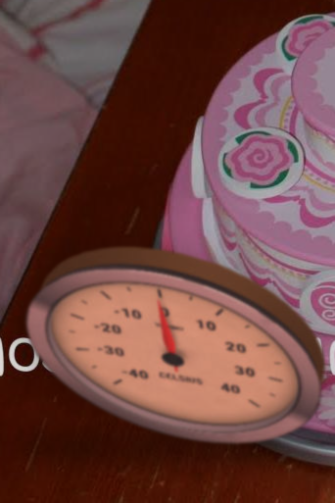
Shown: 0 °C
